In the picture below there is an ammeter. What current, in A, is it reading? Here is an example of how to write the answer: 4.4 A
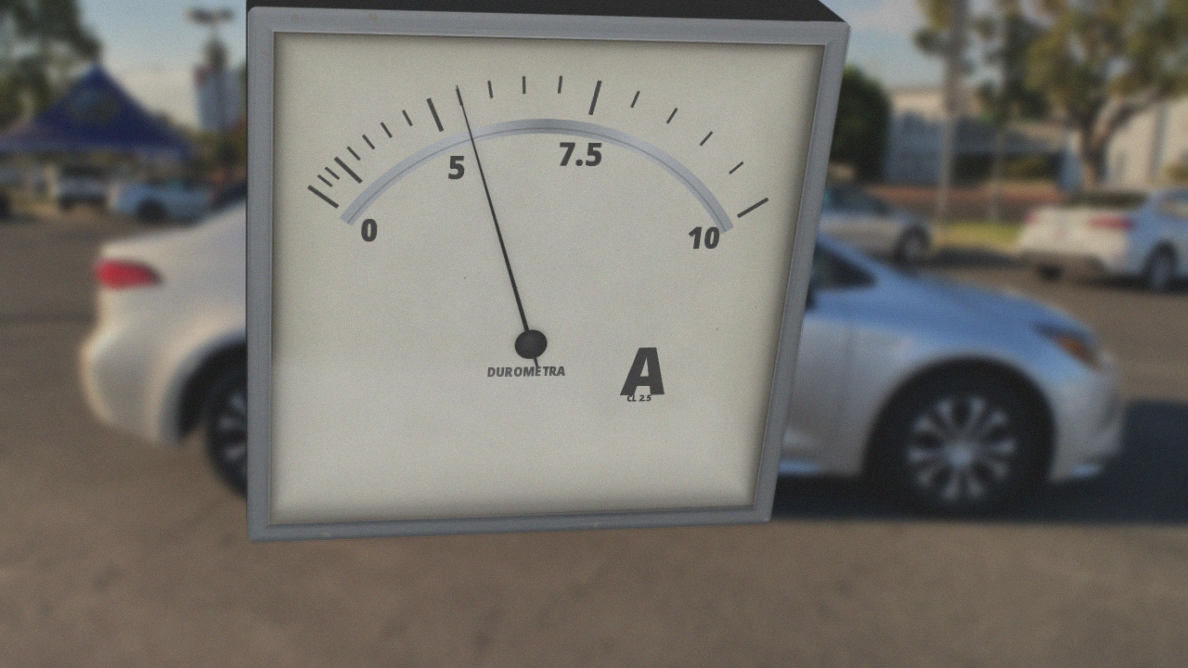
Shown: 5.5 A
